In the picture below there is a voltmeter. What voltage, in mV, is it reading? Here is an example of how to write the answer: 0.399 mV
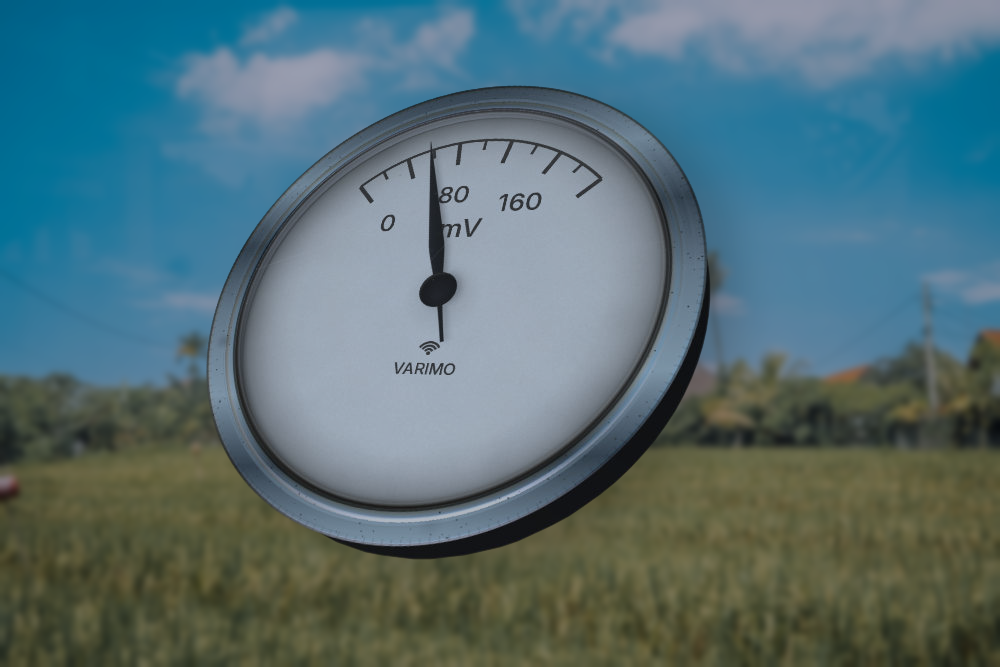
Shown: 60 mV
